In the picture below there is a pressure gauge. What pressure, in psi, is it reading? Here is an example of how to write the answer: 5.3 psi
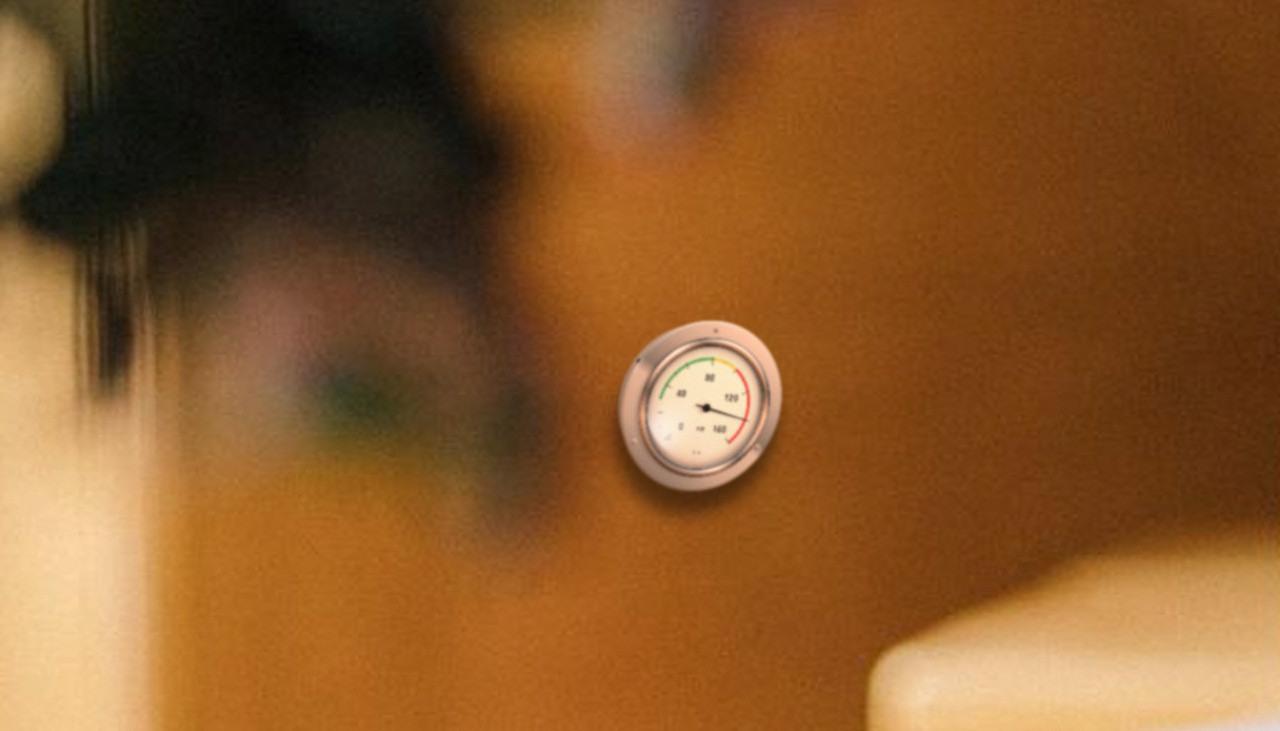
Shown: 140 psi
